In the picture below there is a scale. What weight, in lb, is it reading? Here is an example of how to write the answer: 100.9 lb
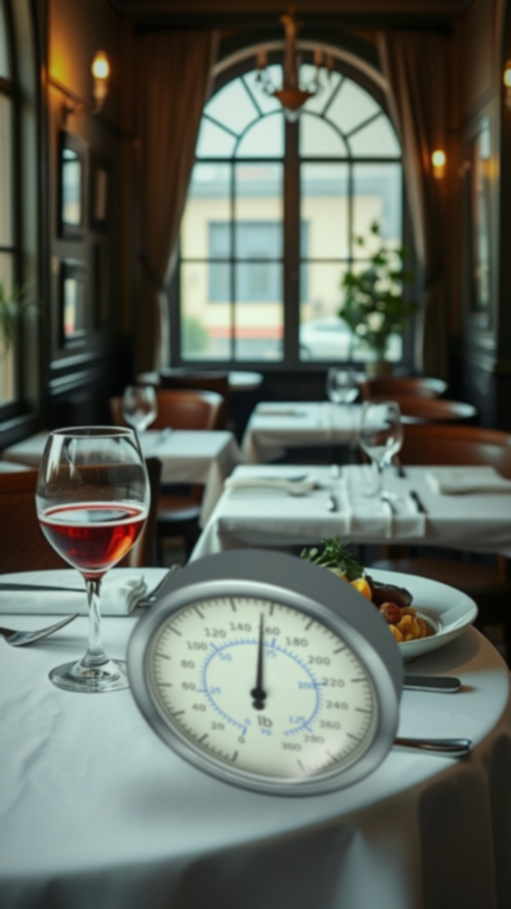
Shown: 156 lb
